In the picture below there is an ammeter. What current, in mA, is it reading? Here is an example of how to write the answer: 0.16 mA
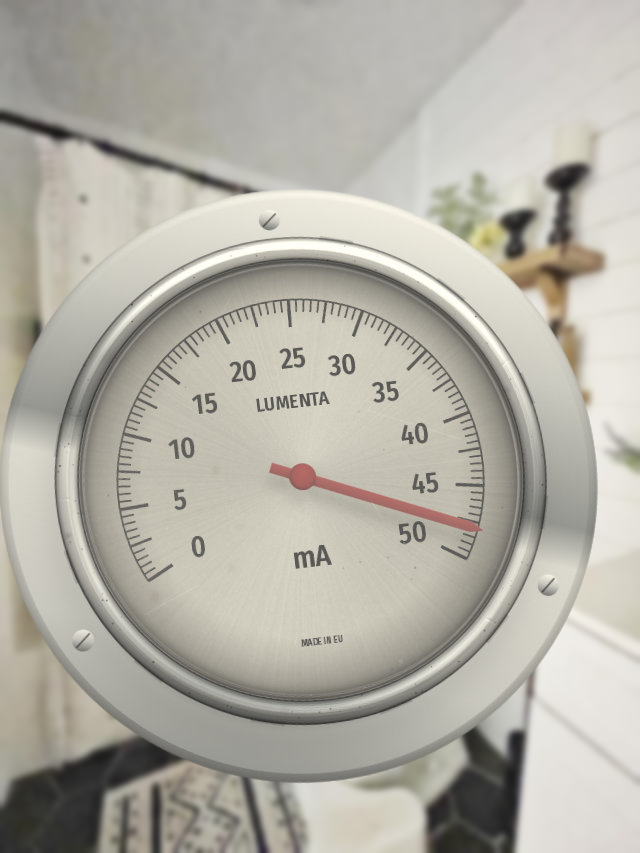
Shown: 48 mA
